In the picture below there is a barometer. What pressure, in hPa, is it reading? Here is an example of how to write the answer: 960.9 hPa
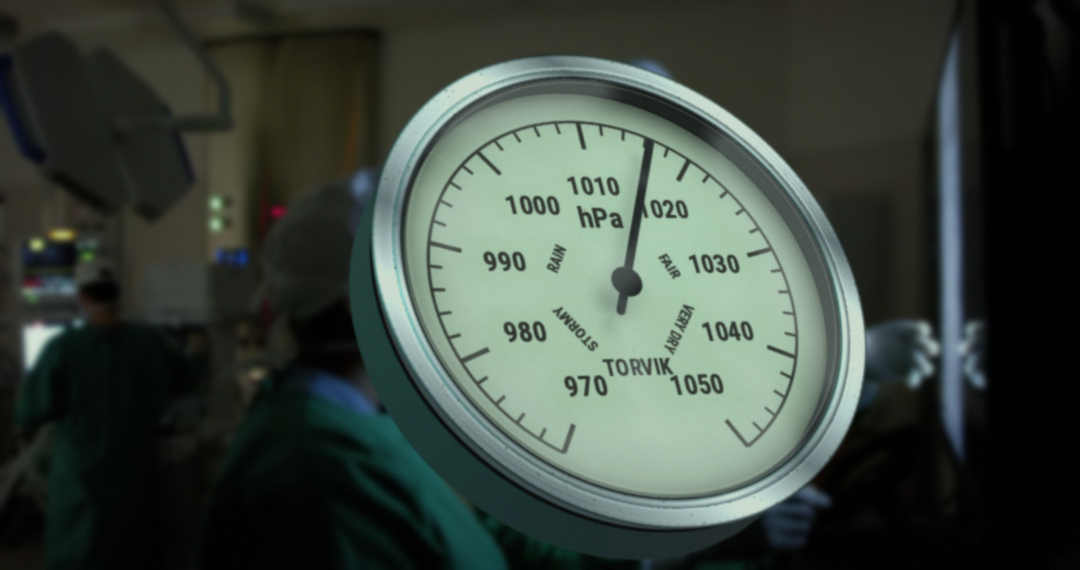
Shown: 1016 hPa
